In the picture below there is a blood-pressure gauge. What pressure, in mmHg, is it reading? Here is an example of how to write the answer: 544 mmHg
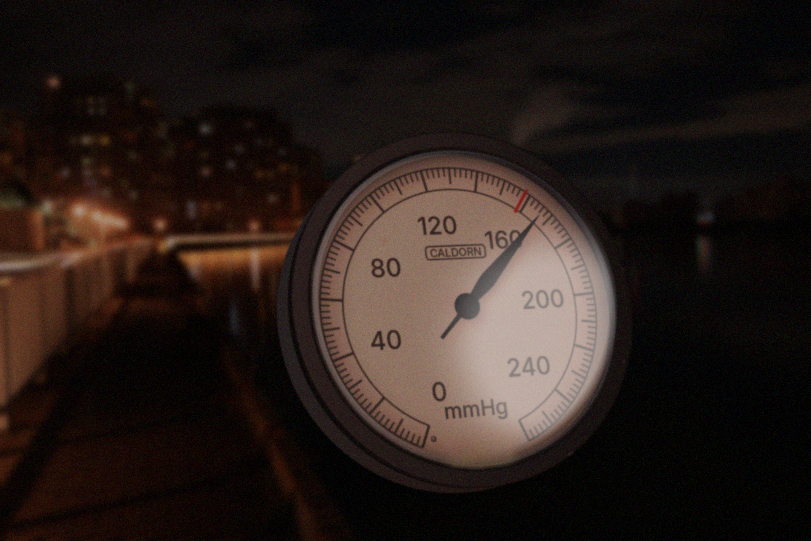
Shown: 166 mmHg
